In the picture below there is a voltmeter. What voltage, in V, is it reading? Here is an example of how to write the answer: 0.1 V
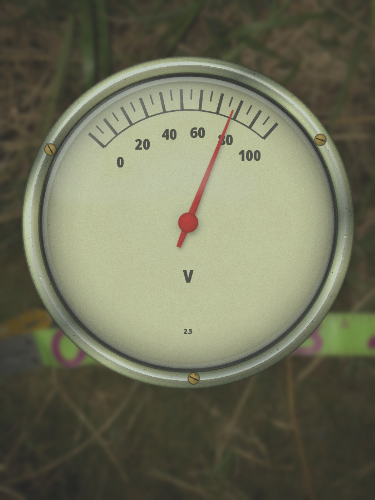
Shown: 77.5 V
